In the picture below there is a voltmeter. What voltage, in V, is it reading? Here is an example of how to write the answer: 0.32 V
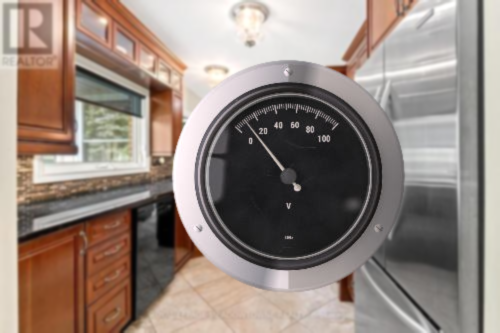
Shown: 10 V
